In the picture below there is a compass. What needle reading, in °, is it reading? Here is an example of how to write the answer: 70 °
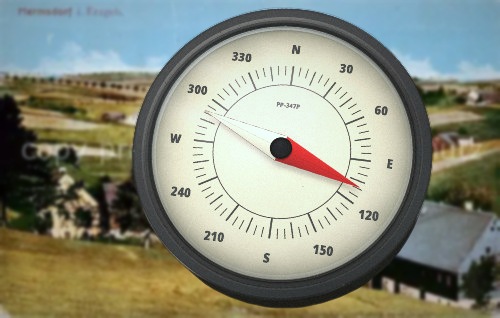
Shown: 110 °
